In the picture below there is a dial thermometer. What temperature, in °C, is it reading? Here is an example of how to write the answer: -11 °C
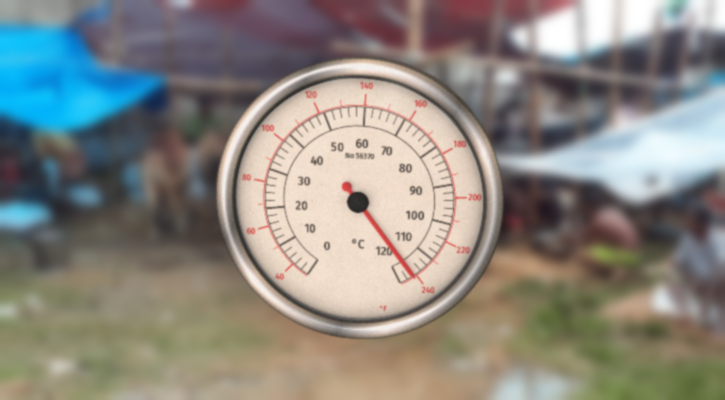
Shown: 116 °C
